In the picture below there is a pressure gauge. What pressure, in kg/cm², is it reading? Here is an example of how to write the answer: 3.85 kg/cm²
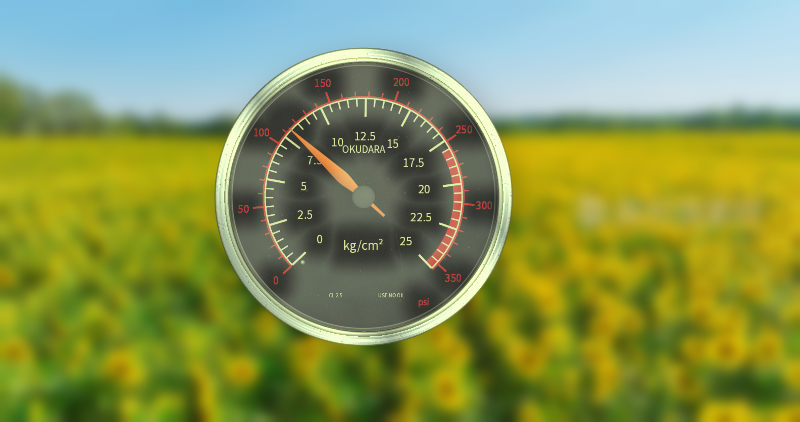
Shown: 8 kg/cm²
